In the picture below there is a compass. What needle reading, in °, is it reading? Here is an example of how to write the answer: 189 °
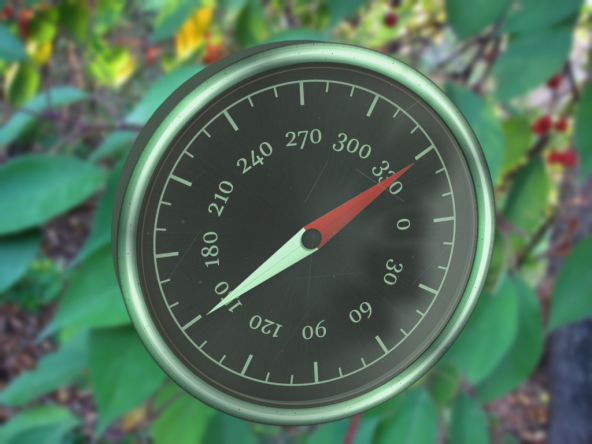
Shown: 330 °
